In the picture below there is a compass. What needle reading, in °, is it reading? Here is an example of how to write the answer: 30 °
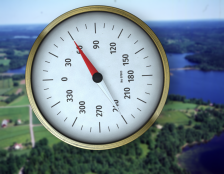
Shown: 60 °
